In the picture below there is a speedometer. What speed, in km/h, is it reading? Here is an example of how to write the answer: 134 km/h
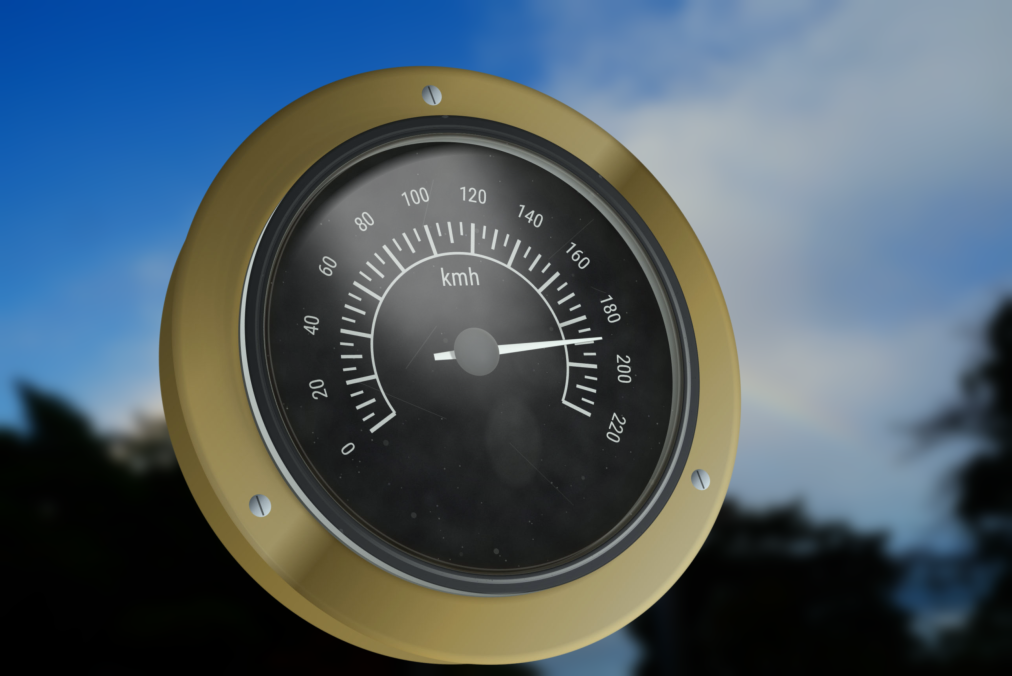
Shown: 190 km/h
